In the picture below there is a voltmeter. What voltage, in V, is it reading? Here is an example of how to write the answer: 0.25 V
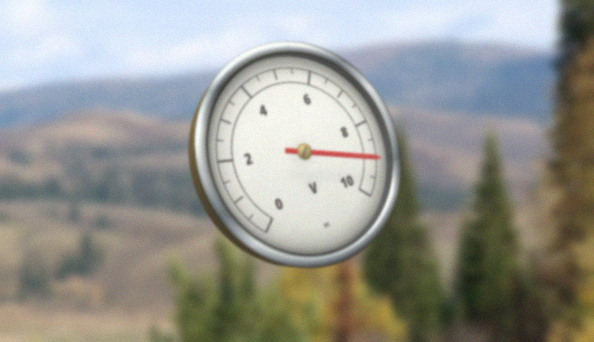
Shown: 9 V
